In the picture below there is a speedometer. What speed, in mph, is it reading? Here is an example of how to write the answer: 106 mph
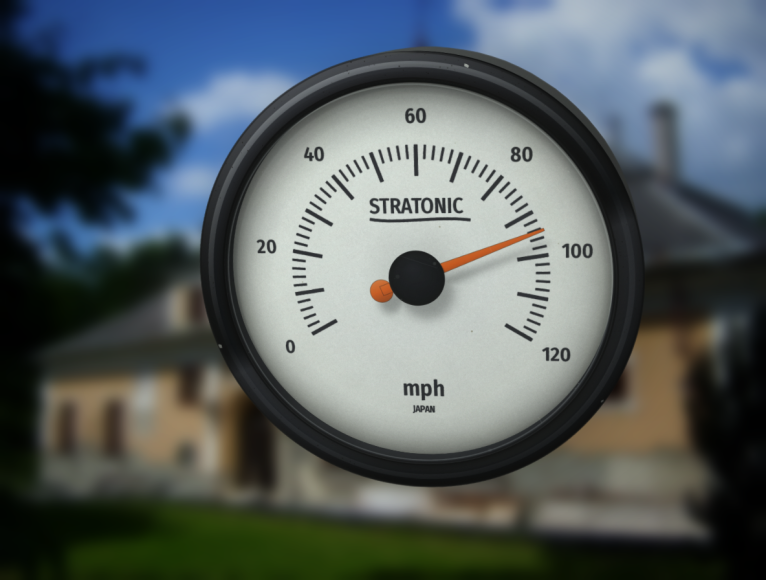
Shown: 94 mph
